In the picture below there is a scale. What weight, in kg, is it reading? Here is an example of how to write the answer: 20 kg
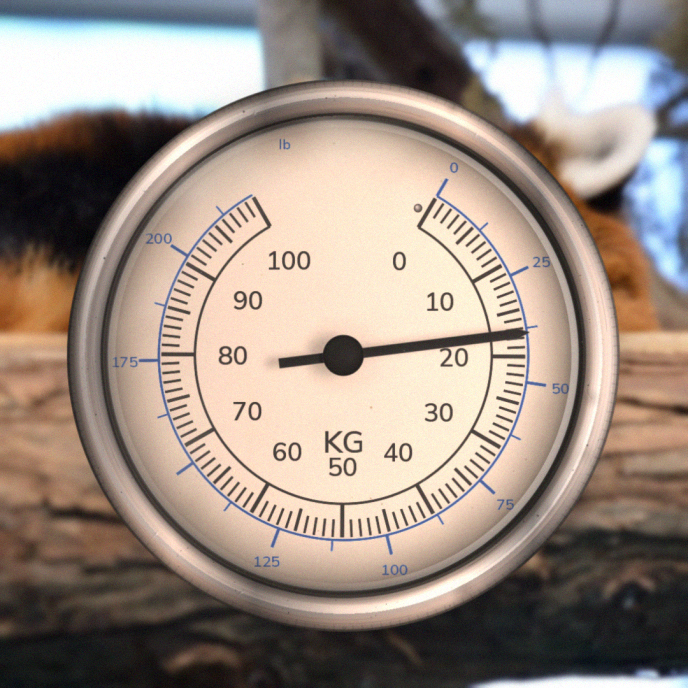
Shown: 17.5 kg
